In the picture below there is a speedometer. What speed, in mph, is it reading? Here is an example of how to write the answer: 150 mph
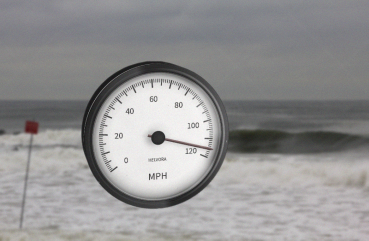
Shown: 115 mph
